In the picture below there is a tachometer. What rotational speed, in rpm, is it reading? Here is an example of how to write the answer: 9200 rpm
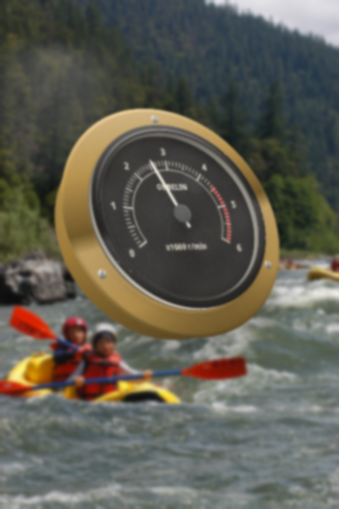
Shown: 2500 rpm
